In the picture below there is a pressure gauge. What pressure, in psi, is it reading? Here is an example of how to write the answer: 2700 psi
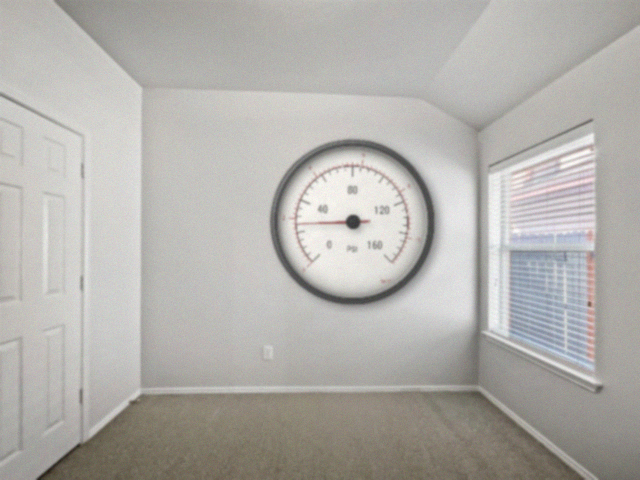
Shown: 25 psi
